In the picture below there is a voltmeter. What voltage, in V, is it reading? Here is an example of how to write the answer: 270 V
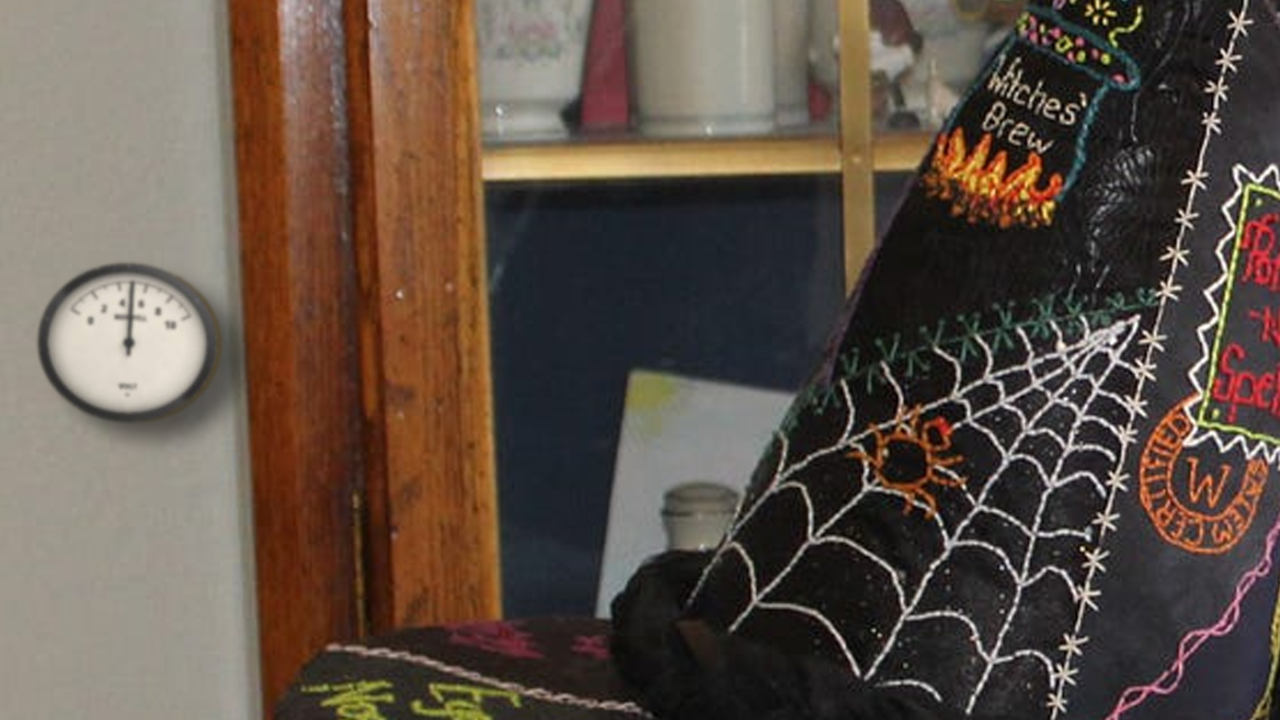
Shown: 5 V
